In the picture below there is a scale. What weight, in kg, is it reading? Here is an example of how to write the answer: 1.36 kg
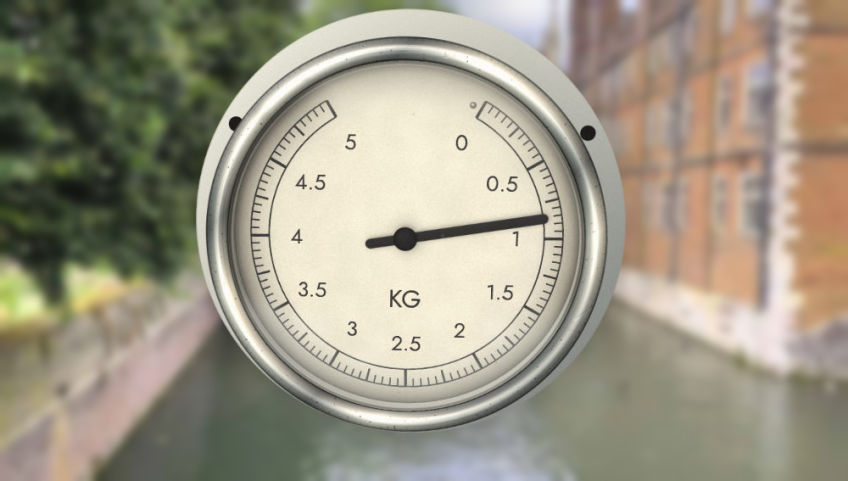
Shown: 0.85 kg
